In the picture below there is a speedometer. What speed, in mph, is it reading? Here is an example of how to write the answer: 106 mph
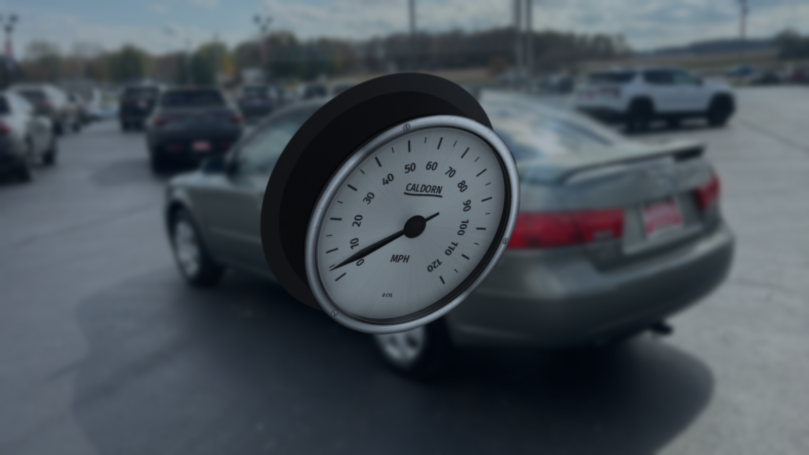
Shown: 5 mph
